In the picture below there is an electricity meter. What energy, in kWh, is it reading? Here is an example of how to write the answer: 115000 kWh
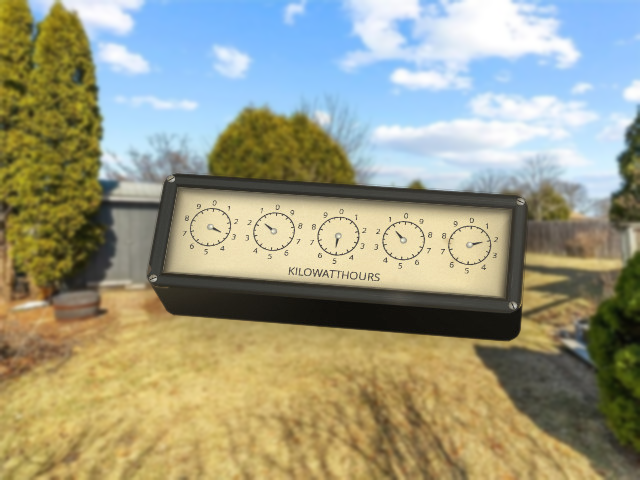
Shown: 31512 kWh
